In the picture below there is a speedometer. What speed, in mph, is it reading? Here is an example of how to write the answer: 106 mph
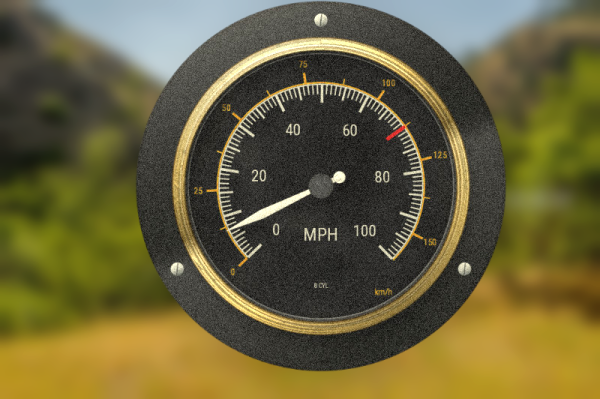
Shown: 7 mph
